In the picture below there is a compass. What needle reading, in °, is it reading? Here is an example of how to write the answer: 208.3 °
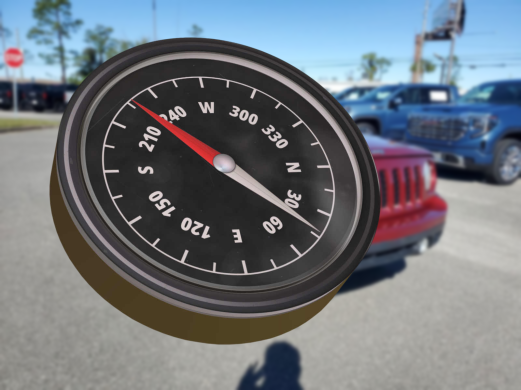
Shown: 225 °
